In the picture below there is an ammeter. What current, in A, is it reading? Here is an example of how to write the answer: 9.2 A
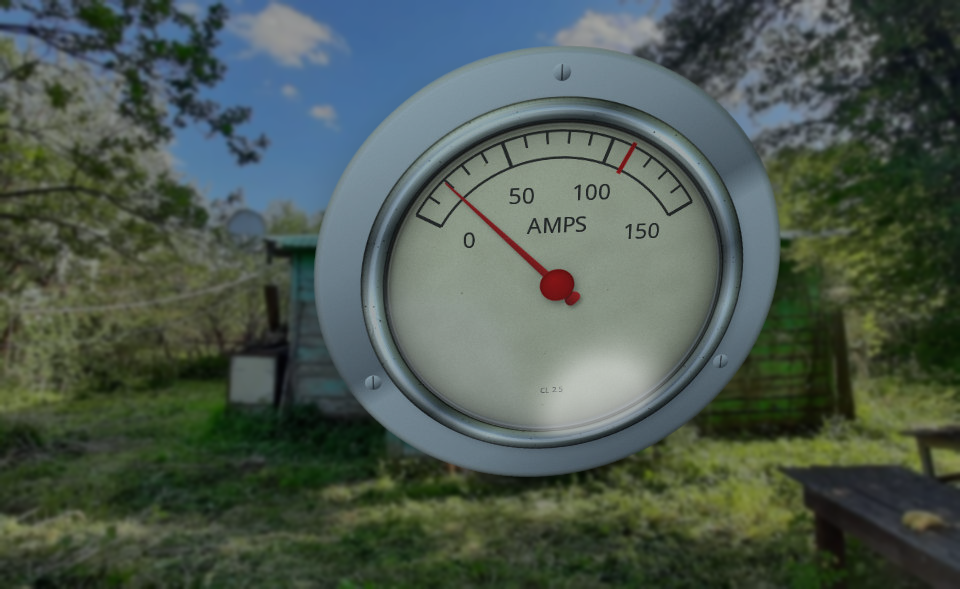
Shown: 20 A
